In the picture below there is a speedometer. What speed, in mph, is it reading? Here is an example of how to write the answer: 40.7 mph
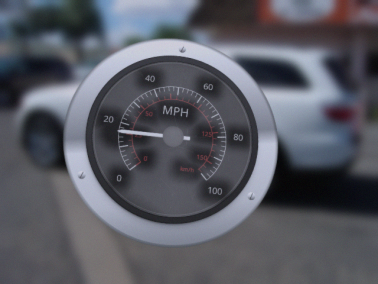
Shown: 16 mph
